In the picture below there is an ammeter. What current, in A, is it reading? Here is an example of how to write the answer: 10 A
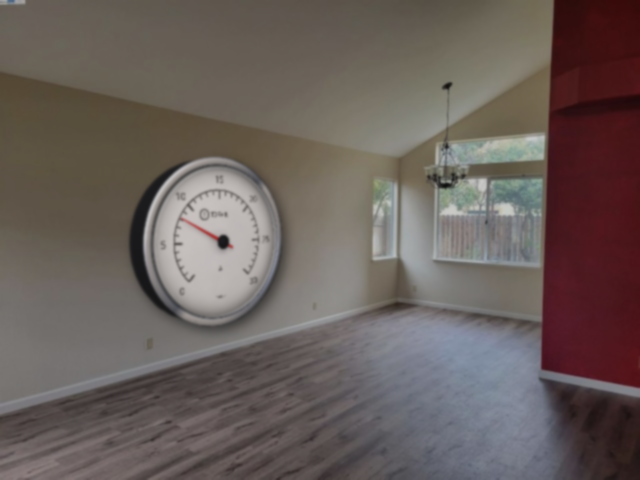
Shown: 8 A
